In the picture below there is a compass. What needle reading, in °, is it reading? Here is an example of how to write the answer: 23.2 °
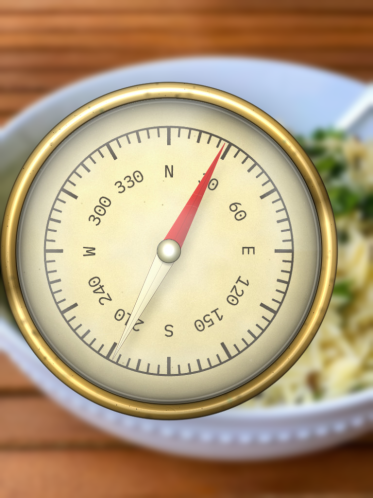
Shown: 27.5 °
